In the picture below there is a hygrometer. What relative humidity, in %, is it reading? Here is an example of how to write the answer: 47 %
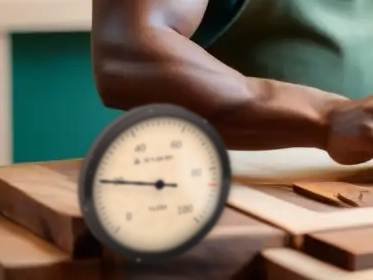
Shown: 20 %
